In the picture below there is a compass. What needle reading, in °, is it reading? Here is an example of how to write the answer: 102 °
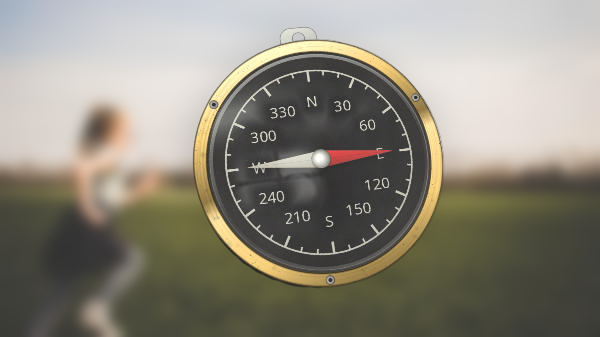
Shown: 90 °
